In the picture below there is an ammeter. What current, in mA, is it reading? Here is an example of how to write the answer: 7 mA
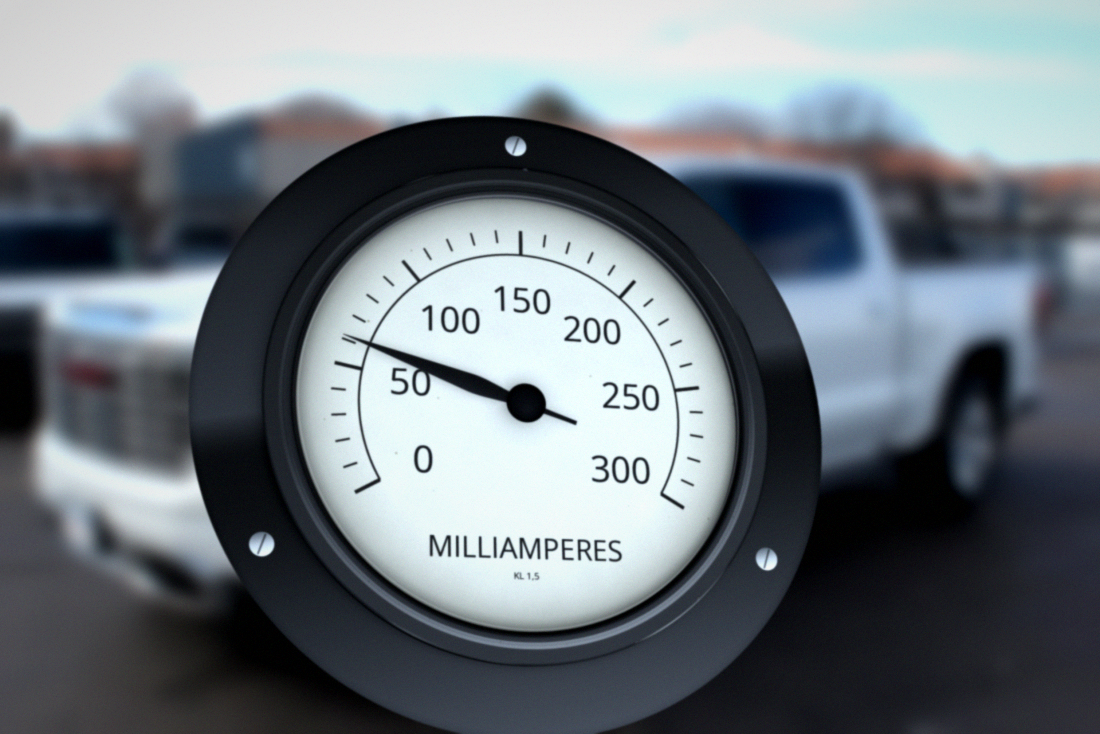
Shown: 60 mA
